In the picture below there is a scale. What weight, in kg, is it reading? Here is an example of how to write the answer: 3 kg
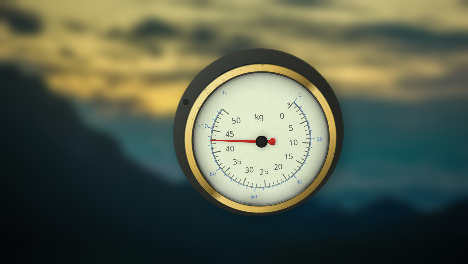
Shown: 43 kg
